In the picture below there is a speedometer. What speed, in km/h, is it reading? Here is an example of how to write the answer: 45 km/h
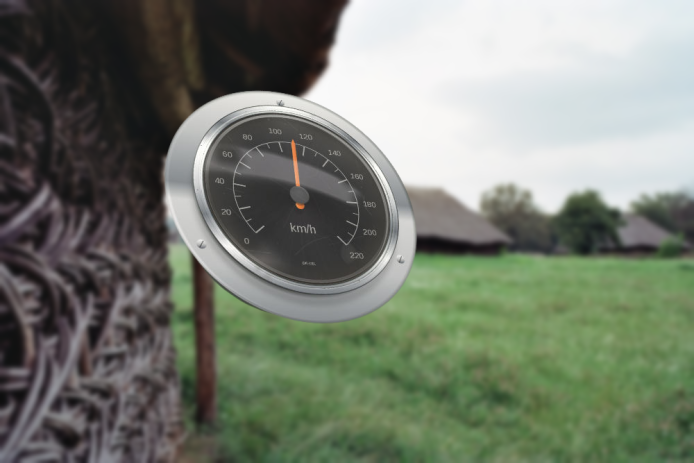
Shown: 110 km/h
